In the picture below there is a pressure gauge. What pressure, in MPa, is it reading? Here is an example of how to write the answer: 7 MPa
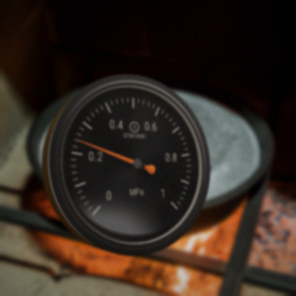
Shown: 0.24 MPa
